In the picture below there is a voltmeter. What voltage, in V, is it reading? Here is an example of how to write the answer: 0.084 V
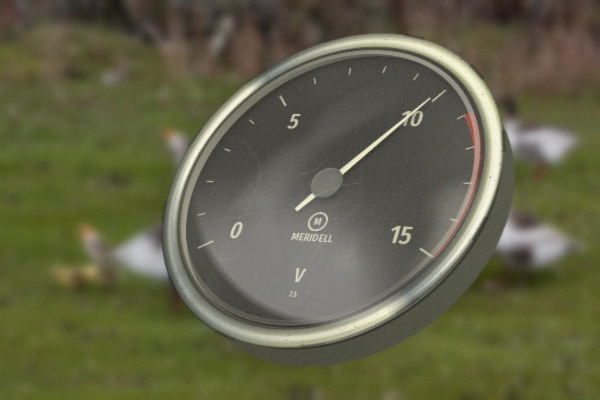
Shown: 10 V
